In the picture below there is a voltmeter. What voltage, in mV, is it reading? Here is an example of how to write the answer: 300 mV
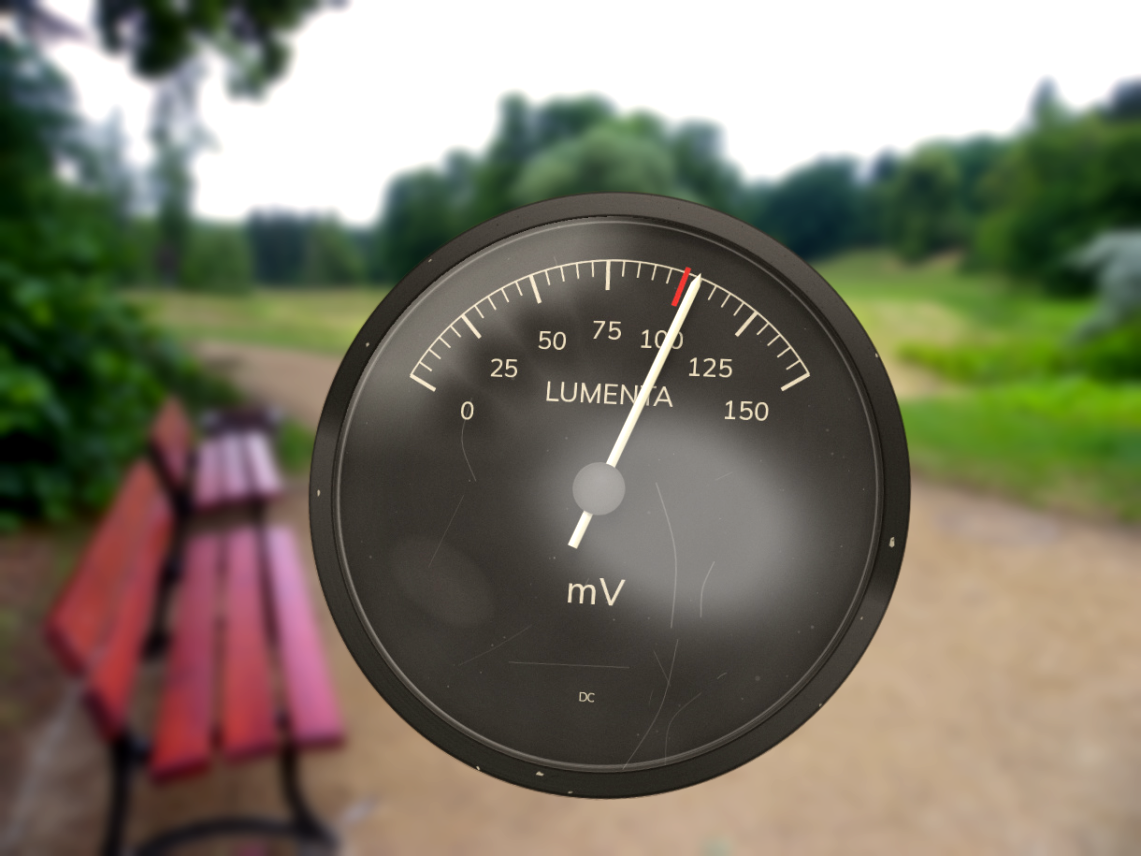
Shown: 105 mV
